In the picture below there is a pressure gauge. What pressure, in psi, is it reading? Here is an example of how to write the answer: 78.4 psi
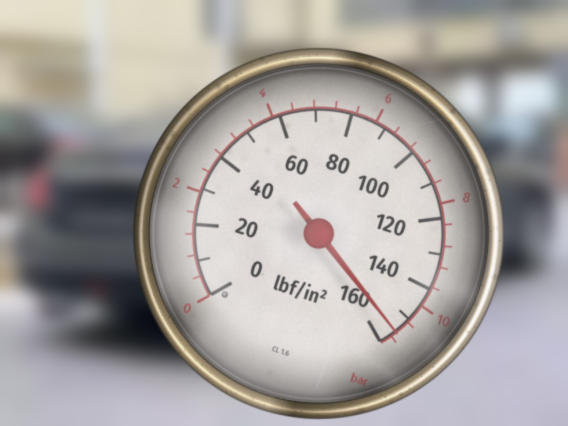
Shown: 155 psi
